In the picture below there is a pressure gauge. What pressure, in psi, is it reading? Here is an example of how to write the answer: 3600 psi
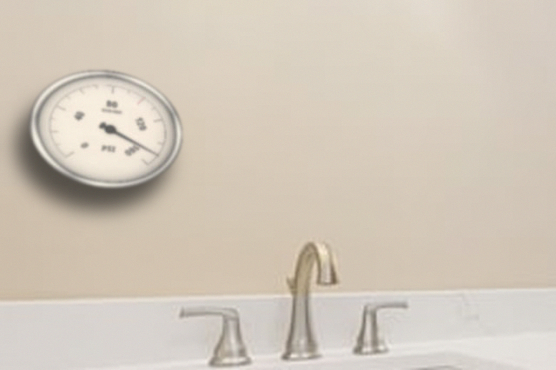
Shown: 150 psi
